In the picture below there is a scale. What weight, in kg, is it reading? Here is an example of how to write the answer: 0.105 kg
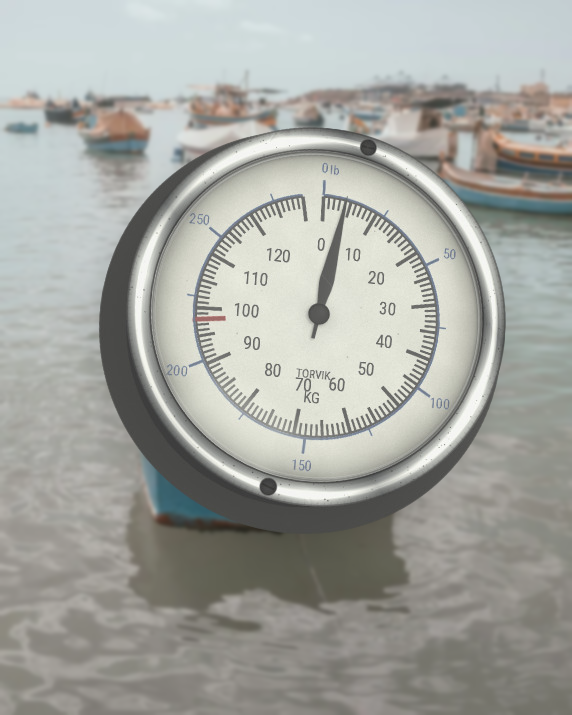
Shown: 4 kg
